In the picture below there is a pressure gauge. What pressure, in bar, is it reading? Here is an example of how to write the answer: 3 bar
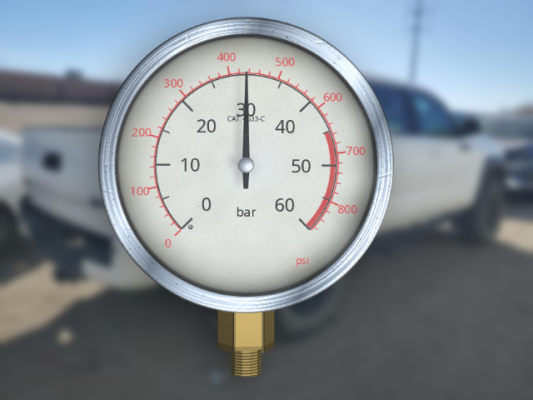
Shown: 30 bar
